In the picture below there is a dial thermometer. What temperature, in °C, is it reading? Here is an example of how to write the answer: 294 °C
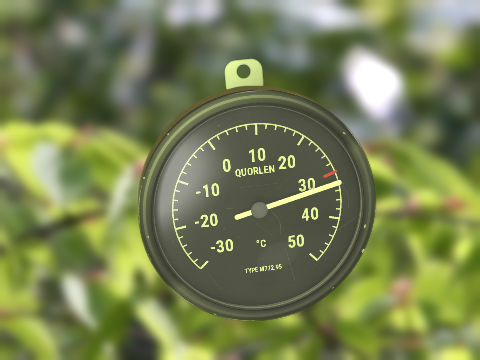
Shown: 32 °C
